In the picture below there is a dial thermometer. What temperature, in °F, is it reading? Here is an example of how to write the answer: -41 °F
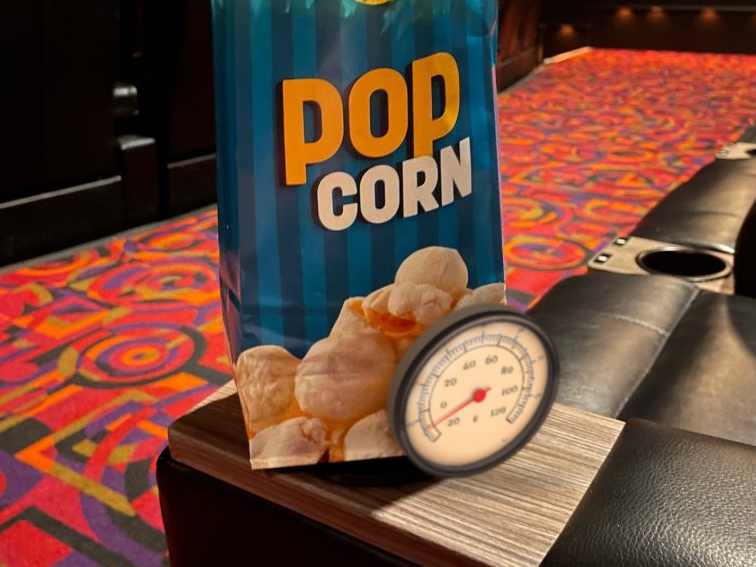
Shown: -10 °F
